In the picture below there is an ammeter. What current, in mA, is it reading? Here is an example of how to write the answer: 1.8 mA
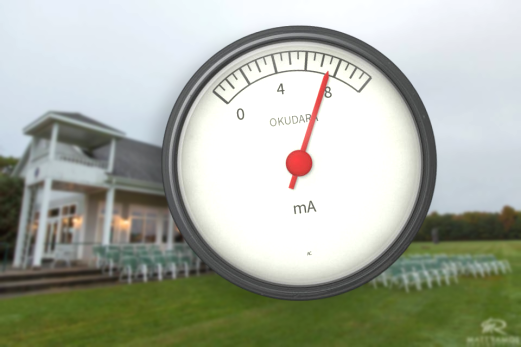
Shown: 7.5 mA
